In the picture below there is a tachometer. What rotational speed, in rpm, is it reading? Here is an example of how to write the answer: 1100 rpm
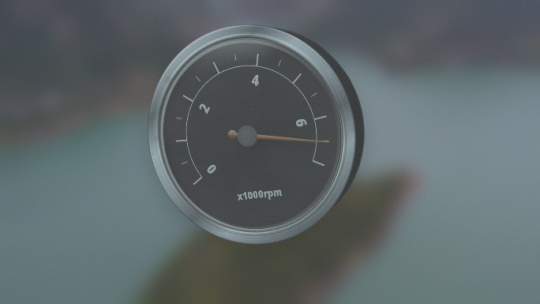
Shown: 6500 rpm
